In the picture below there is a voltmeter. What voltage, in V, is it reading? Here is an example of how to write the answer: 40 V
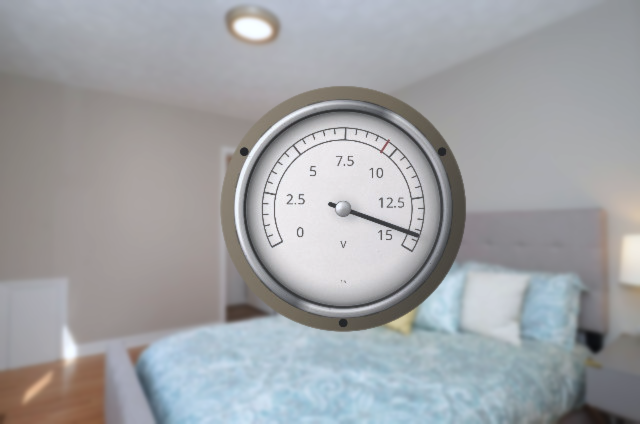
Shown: 14.25 V
